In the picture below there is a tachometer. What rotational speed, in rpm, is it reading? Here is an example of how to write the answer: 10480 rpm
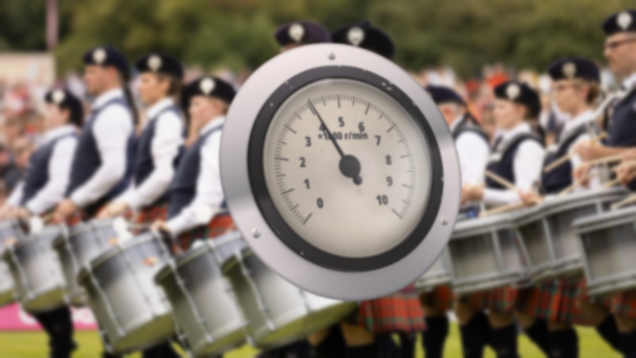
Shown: 4000 rpm
